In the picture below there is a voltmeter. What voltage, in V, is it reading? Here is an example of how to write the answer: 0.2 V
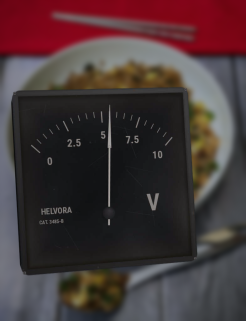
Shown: 5.5 V
